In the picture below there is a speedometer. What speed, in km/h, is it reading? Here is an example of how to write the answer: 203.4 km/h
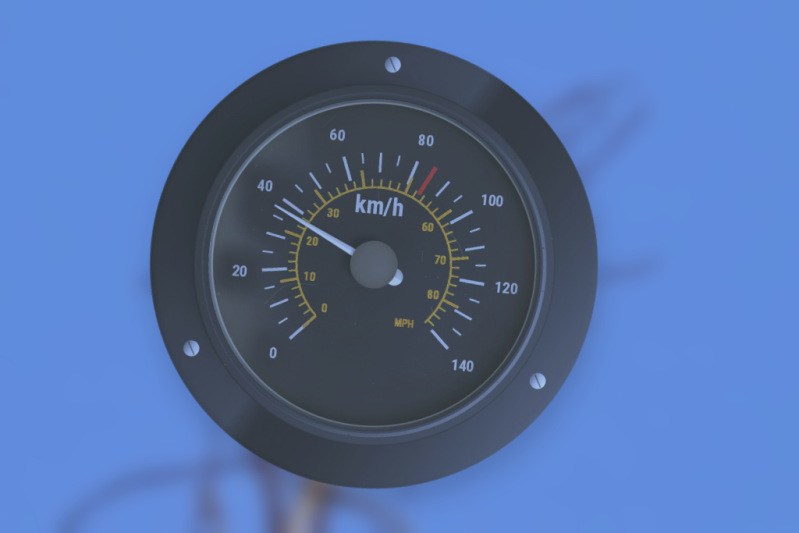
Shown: 37.5 km/h
